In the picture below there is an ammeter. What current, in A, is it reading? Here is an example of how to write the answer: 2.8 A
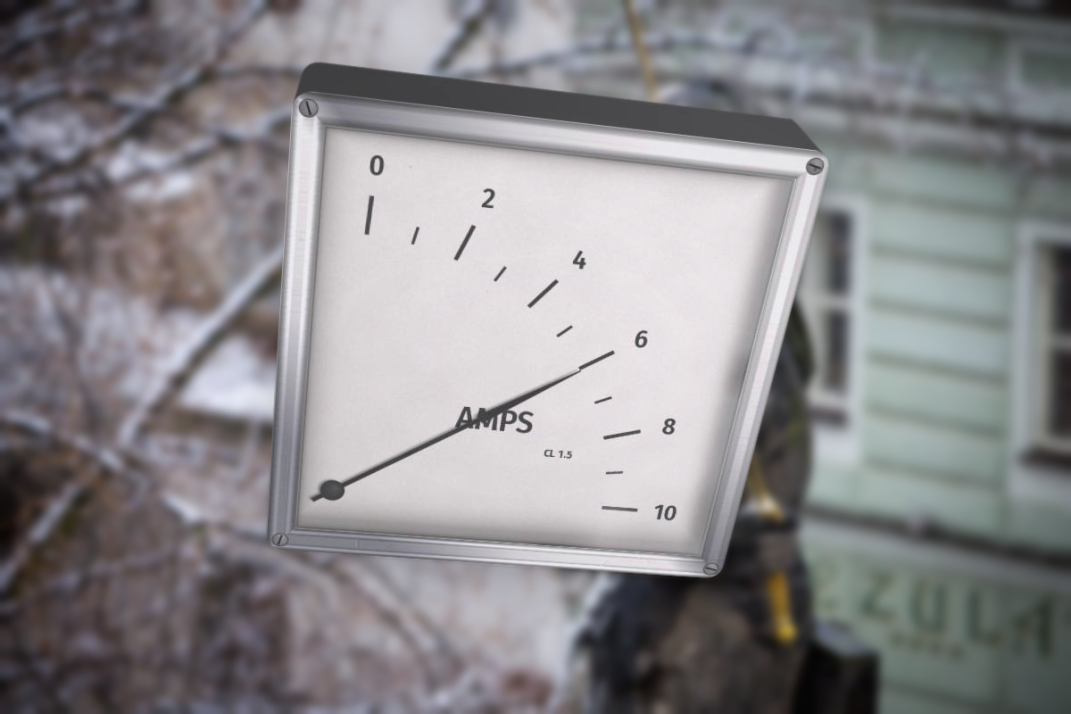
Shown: 6 A
